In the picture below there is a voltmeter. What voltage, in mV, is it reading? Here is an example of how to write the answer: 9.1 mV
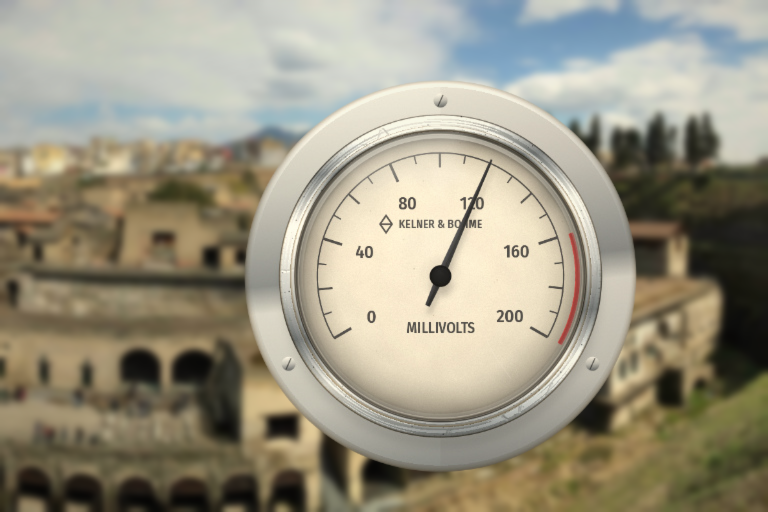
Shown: 120 mV
